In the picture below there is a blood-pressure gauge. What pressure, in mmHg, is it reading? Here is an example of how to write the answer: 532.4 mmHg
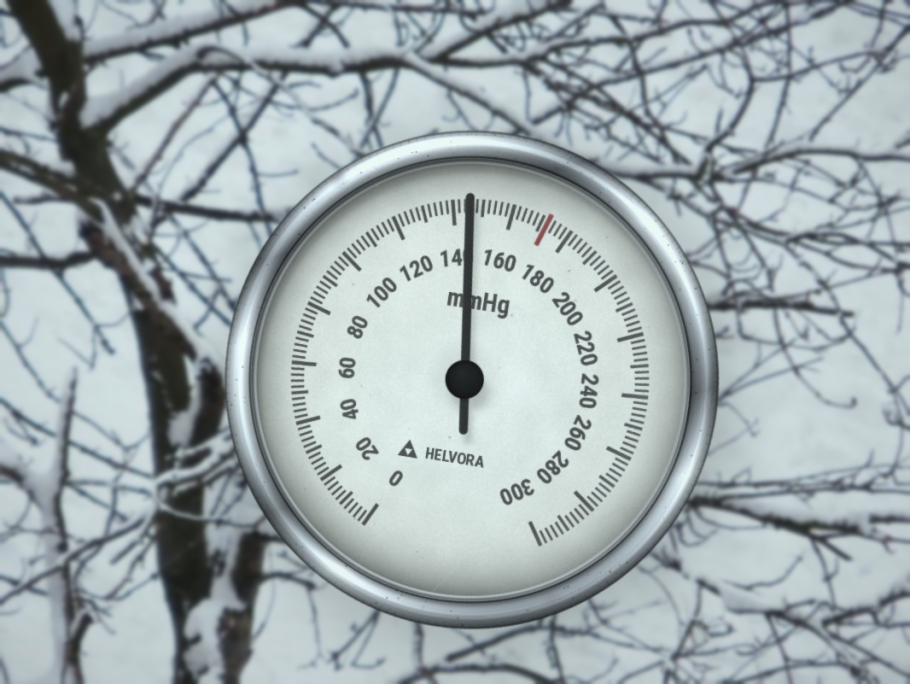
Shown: 146 mmHg
